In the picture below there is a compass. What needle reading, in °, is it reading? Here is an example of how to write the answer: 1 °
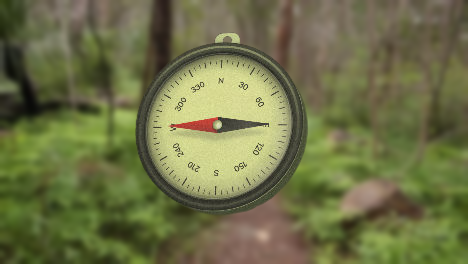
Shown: 270 °
